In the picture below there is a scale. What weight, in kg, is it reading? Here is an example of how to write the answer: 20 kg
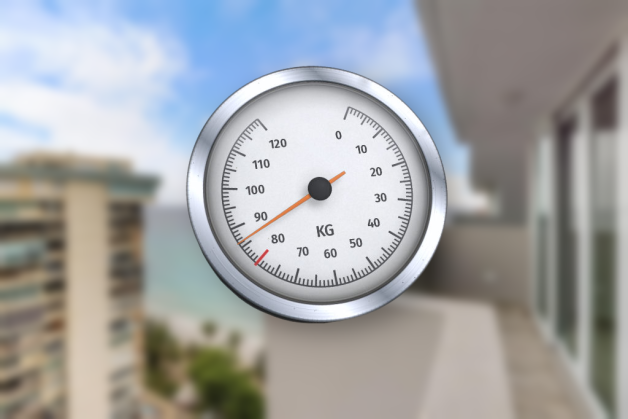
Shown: 86 kg
